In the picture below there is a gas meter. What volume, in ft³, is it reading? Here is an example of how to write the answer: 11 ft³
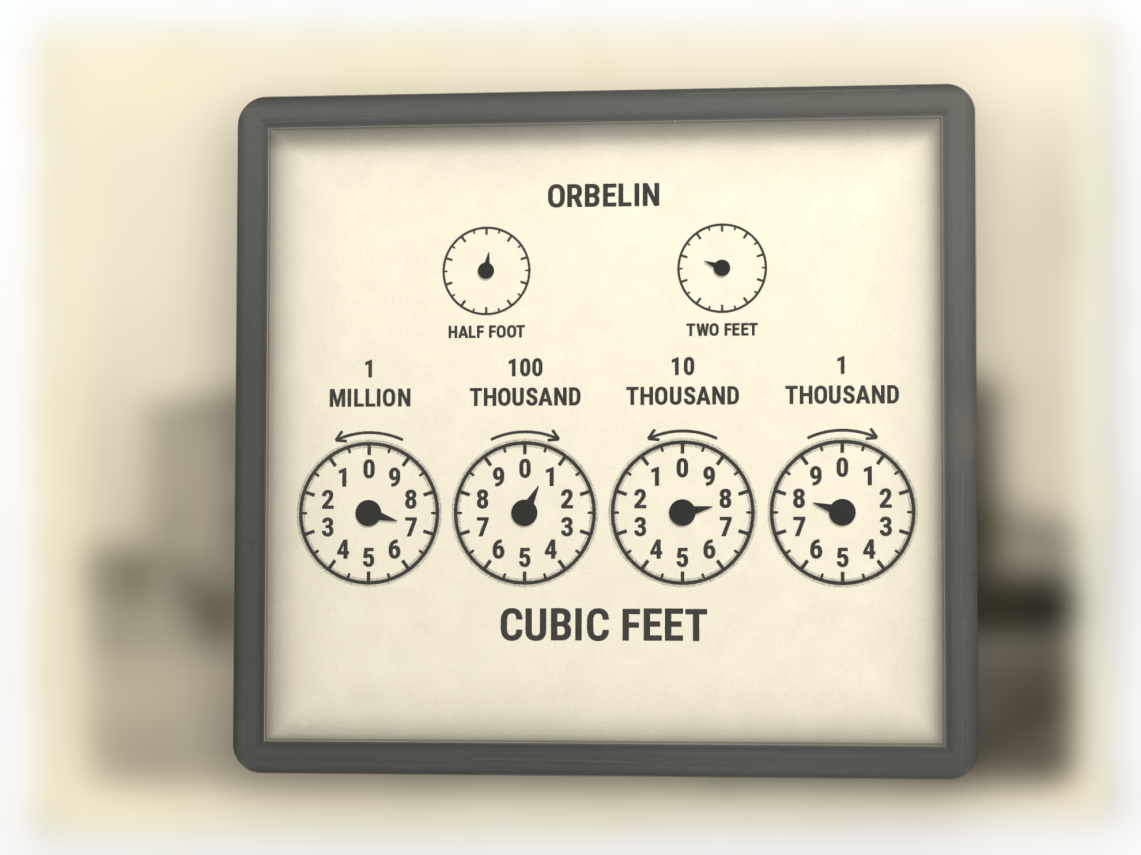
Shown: 707800 ft³
